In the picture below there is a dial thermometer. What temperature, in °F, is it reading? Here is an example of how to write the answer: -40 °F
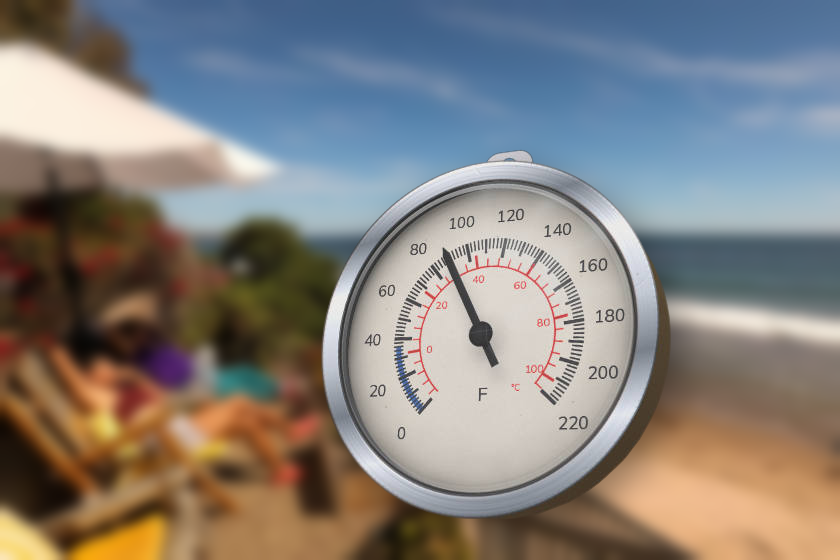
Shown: 90 °F
